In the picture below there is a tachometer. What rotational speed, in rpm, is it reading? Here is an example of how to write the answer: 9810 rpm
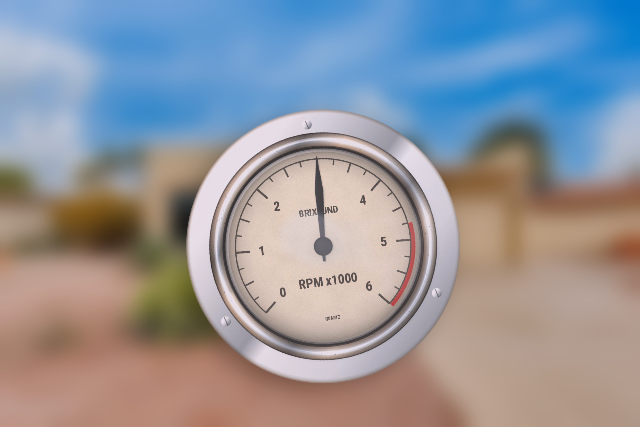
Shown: 3000 rpm
